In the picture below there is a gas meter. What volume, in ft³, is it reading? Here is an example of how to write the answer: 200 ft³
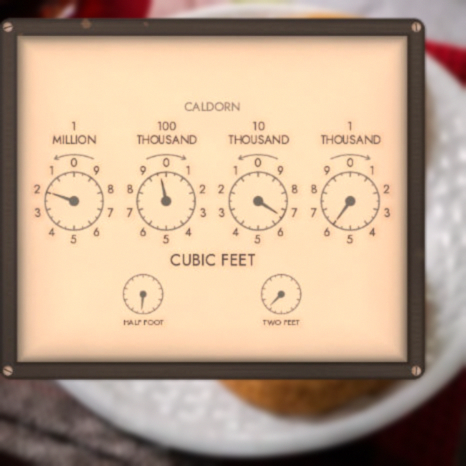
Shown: 196600 ft³
